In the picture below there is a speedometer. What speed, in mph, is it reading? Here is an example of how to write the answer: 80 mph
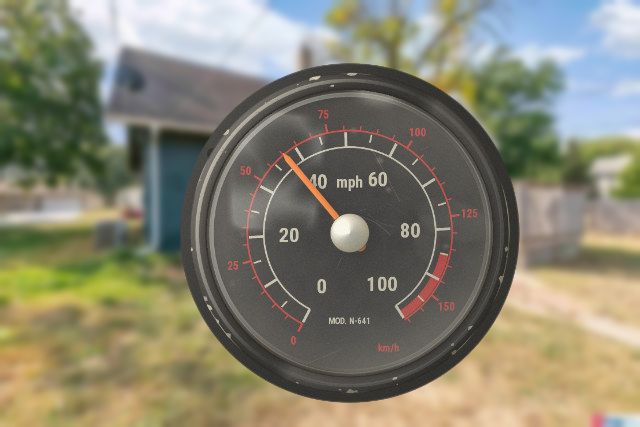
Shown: 37.5 mph
